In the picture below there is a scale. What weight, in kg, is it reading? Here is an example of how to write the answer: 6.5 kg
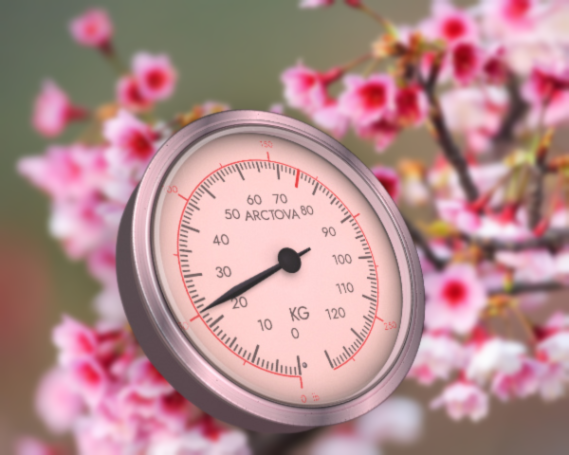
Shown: 23 kg
